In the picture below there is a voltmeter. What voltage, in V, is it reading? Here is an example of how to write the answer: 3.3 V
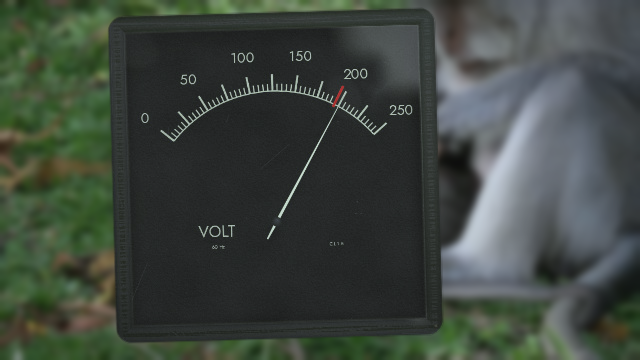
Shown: 200 V
